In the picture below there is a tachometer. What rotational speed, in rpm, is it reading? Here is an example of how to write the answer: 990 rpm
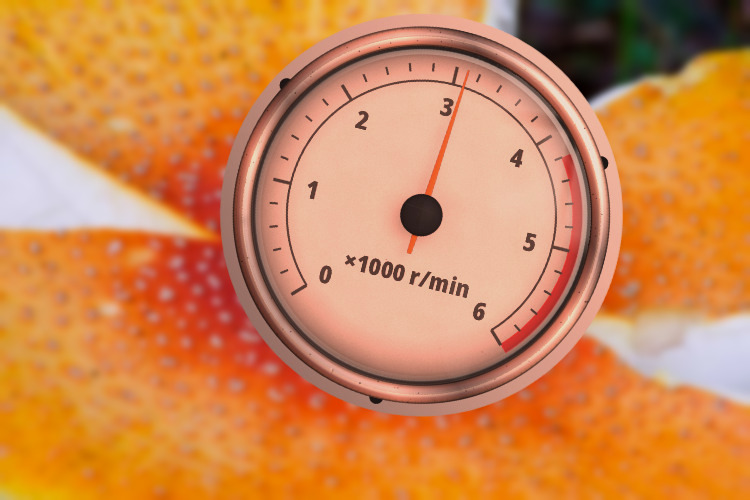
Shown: 3100 rpm
